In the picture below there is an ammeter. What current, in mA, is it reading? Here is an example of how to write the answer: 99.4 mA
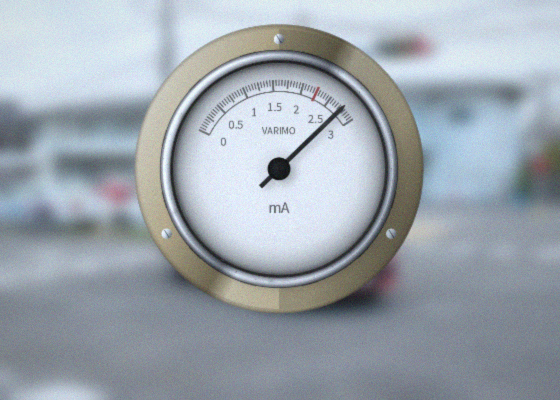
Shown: 2.75 mA
